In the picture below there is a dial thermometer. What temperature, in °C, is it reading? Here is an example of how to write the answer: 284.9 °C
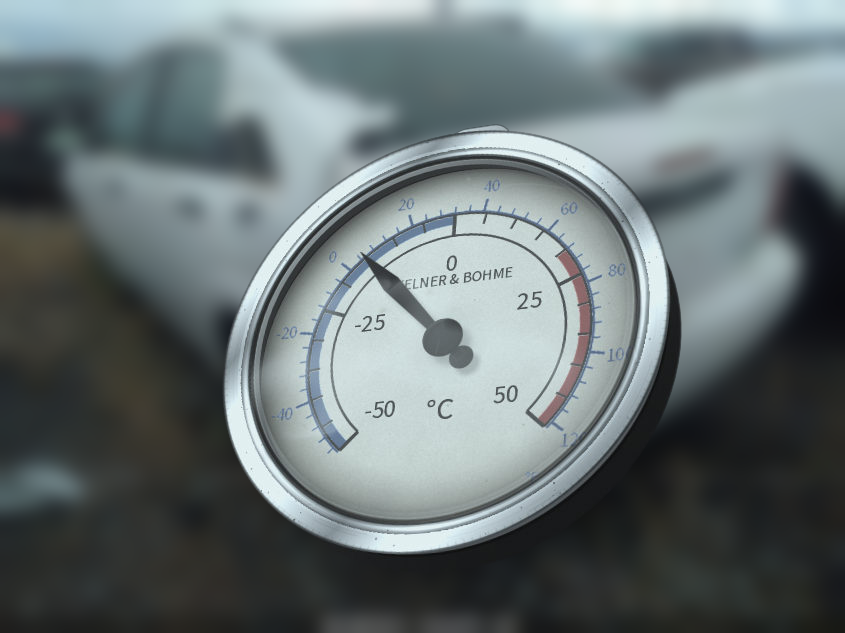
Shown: -15 °C
